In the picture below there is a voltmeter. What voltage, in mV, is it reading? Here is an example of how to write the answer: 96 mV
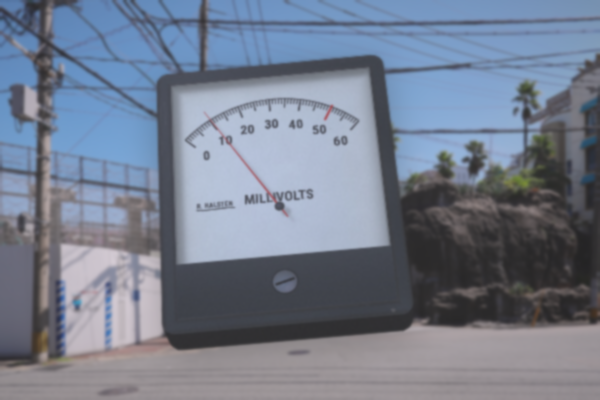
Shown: 10 mV
